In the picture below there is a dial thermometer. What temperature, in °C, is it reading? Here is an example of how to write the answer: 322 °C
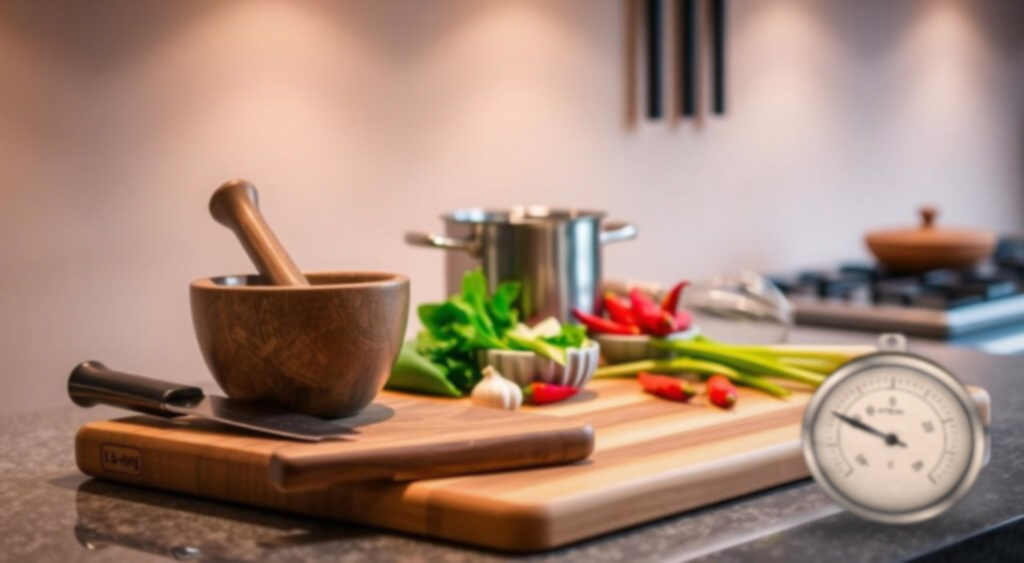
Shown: -20 °C
